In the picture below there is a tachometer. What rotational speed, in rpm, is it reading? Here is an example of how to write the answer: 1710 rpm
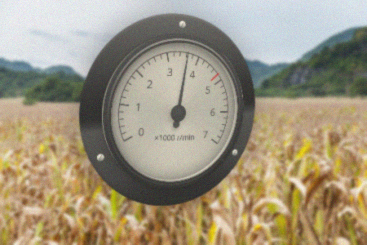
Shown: 3600 rpm
